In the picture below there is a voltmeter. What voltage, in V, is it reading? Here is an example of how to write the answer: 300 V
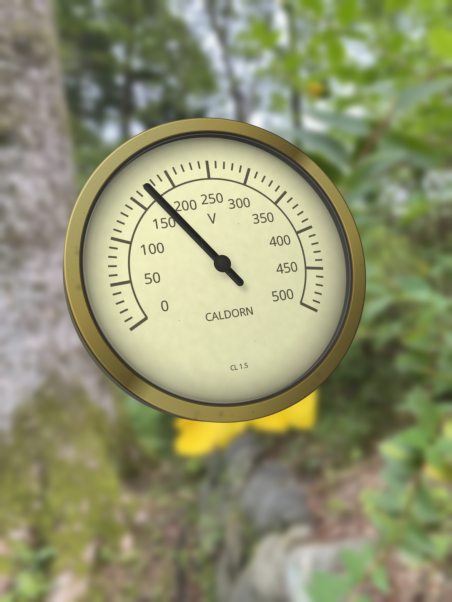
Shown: 170 V
